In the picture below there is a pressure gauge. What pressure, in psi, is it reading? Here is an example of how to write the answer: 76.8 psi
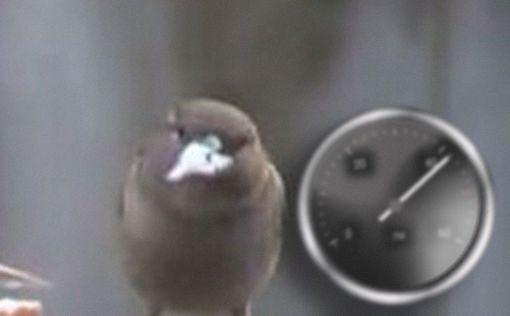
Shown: 42 psi
